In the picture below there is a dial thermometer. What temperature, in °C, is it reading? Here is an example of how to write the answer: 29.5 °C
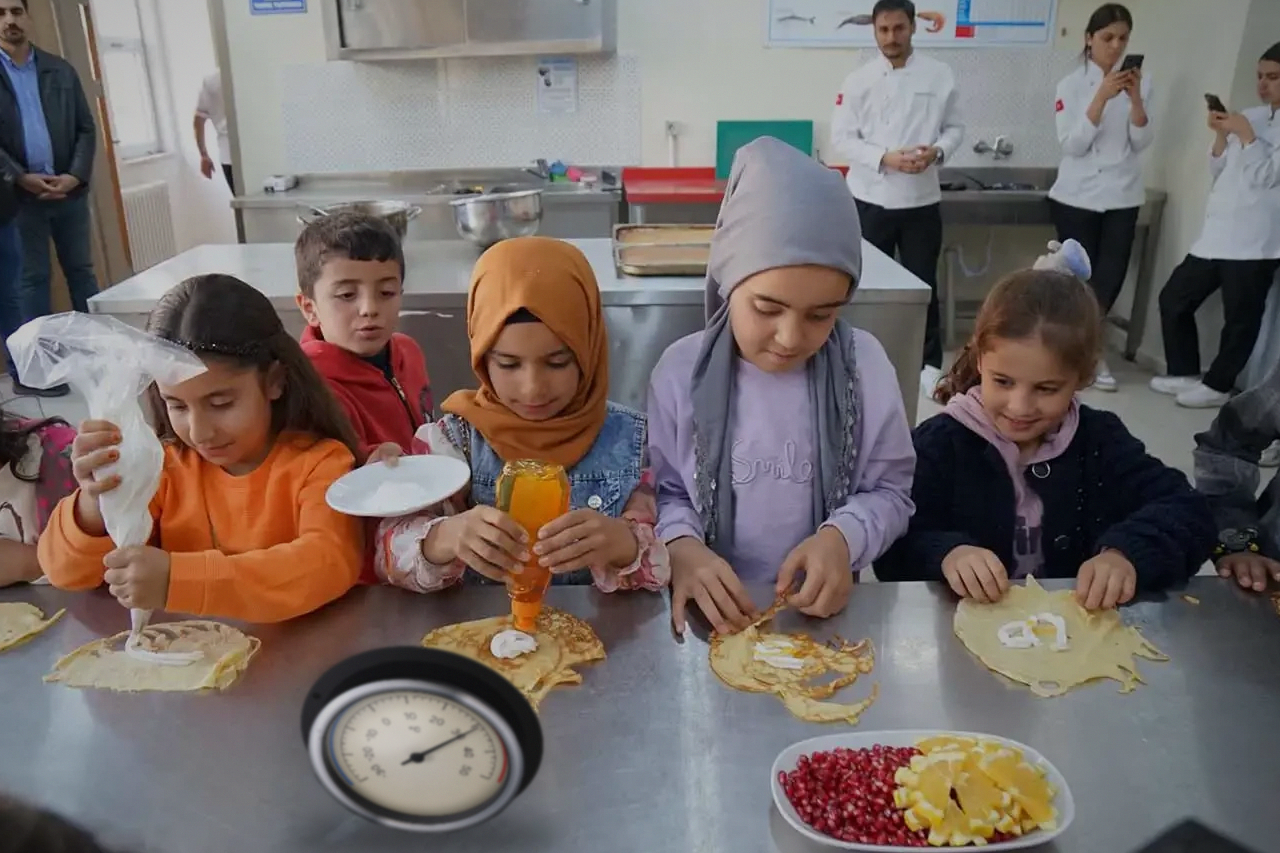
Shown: 30 °C
